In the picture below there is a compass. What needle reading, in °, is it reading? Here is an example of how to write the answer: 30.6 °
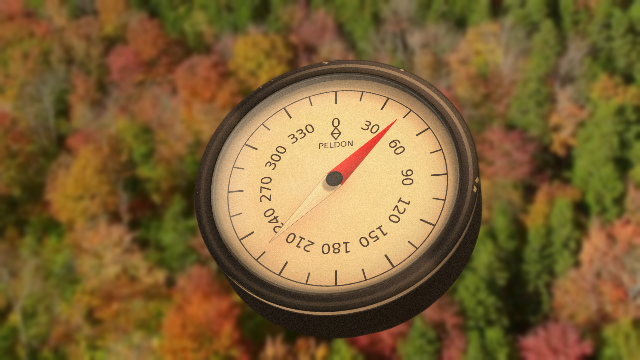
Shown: 45 °
